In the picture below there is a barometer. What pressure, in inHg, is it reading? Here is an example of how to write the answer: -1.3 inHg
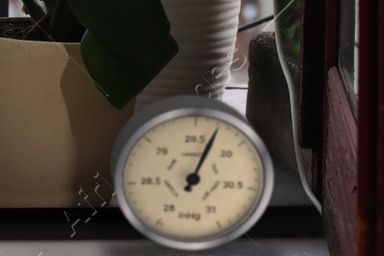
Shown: 29.7 inHg
